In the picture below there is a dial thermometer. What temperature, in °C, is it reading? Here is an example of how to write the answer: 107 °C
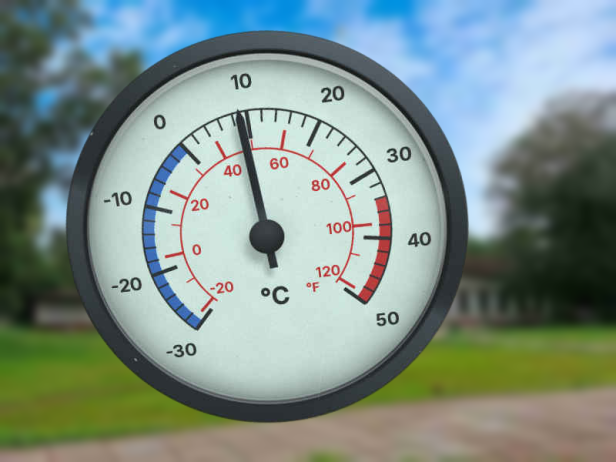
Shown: 9 °C
